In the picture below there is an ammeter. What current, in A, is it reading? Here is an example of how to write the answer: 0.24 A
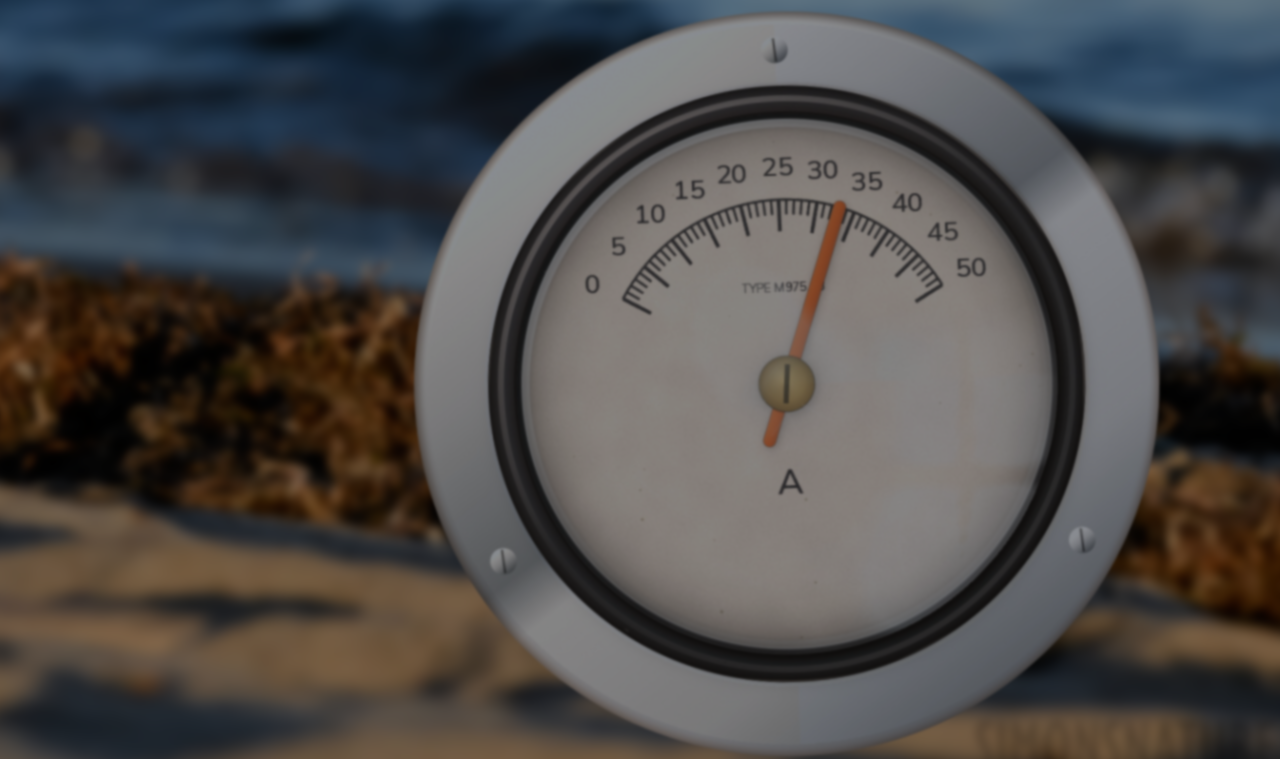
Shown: 33 A
